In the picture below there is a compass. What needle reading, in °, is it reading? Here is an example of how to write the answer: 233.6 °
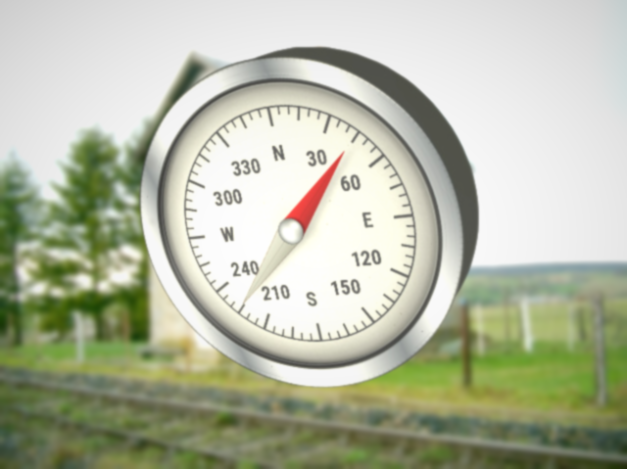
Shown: 45 °
